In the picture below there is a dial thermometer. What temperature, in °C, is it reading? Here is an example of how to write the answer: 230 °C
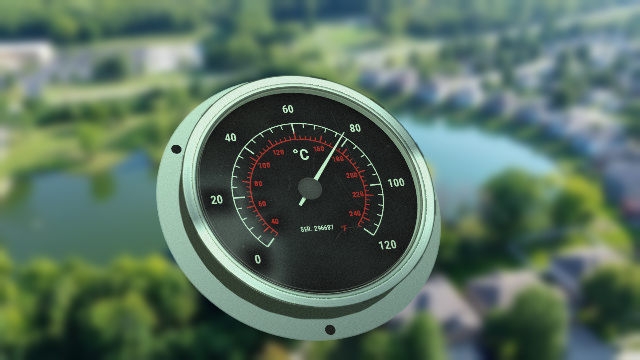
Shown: 78 °C
